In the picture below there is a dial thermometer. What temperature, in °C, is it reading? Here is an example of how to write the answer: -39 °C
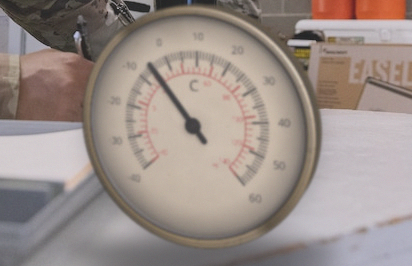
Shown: -5 °C
